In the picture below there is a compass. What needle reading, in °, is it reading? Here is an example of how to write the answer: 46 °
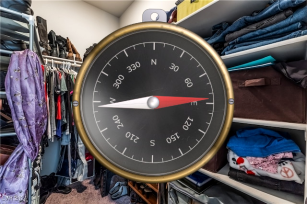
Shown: 85 °
